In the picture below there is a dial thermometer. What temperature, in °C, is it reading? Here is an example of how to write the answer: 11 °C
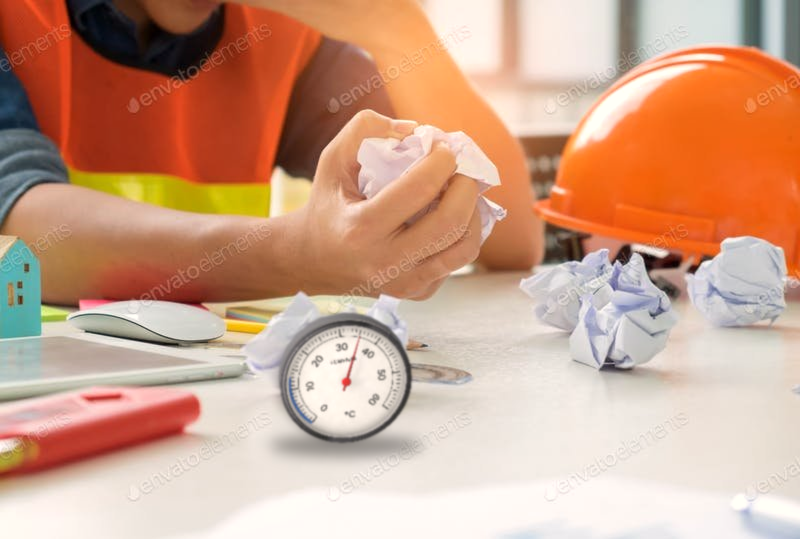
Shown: 35 °C
